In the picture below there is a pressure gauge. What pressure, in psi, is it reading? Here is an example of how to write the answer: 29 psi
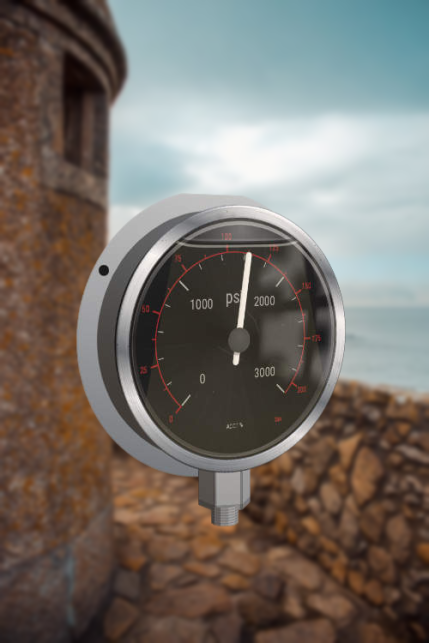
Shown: 1600 psi
